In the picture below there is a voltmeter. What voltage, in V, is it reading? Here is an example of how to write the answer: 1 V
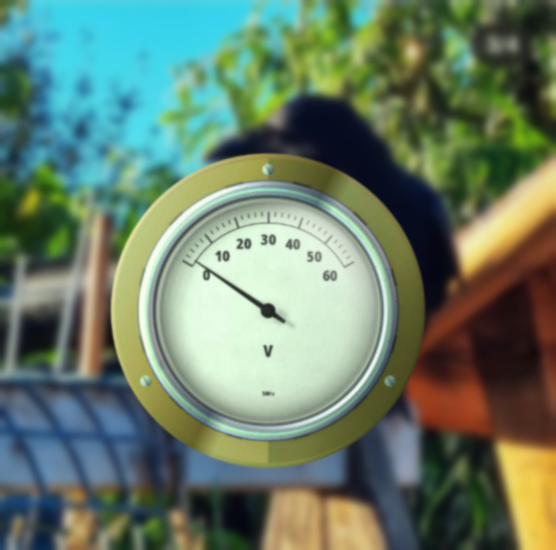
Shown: 2 V
